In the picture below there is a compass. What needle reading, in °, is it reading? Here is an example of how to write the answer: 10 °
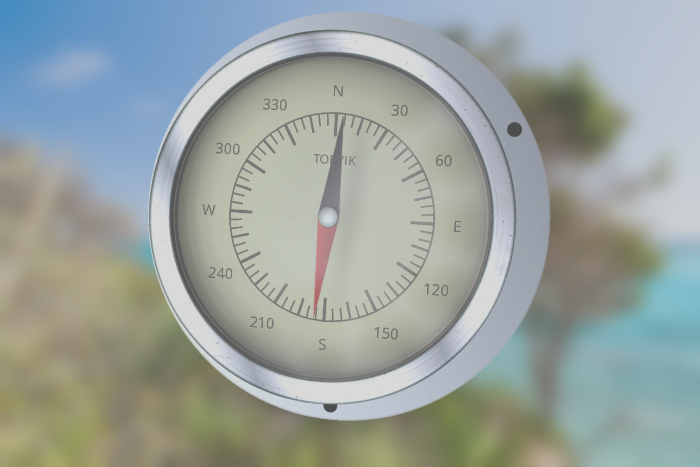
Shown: 185 °
